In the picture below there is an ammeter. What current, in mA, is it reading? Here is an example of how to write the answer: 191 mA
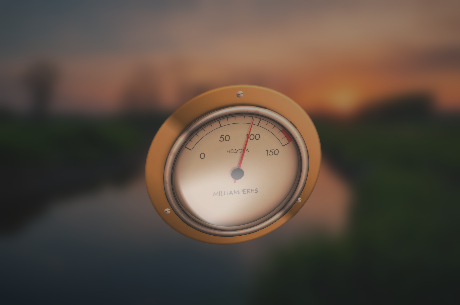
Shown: 90 mA
